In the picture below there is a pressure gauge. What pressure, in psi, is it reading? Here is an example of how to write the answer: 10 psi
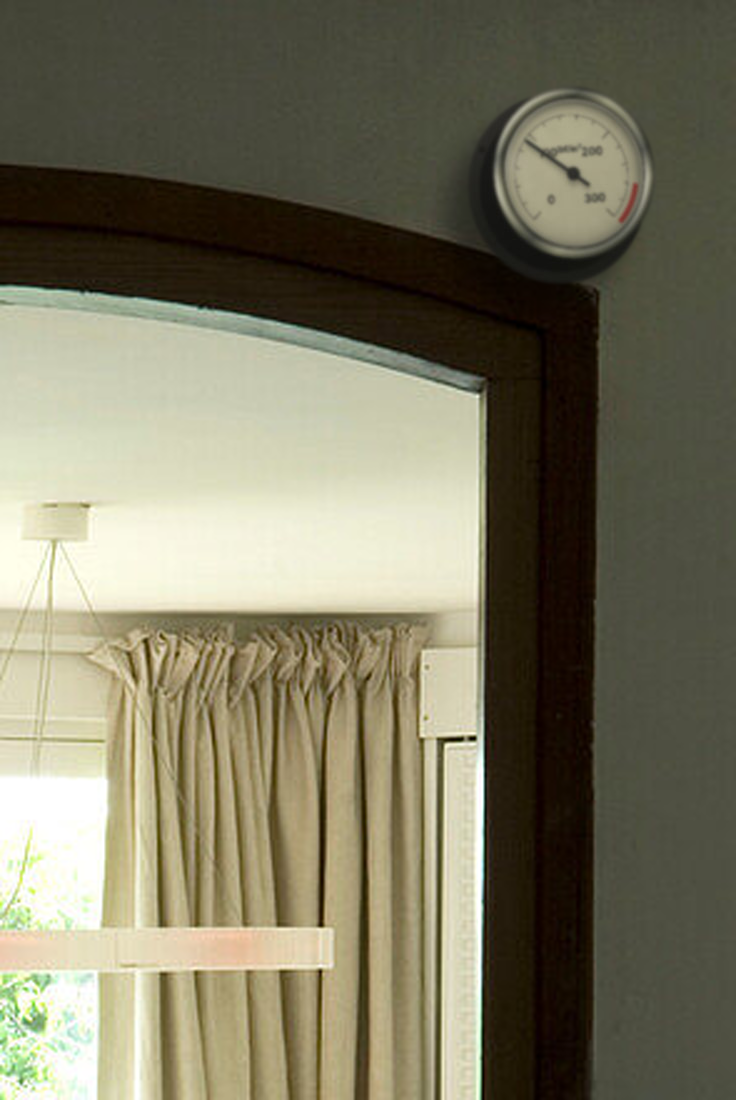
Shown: 90 psi
